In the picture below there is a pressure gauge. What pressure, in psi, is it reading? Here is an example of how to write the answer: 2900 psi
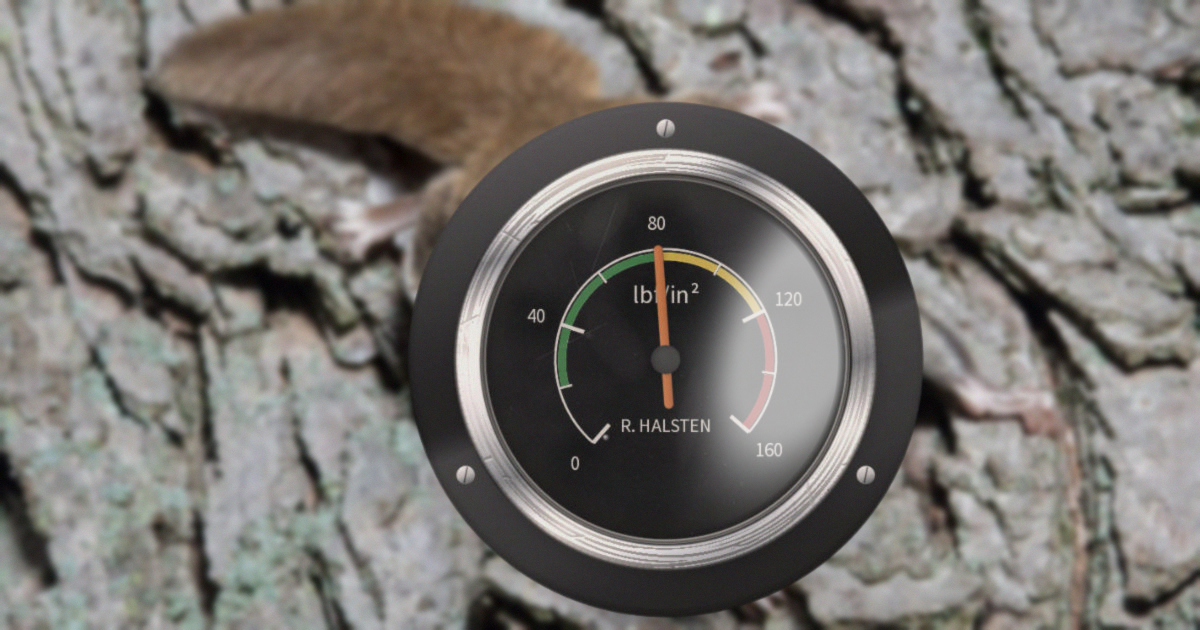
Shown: 80 psi
